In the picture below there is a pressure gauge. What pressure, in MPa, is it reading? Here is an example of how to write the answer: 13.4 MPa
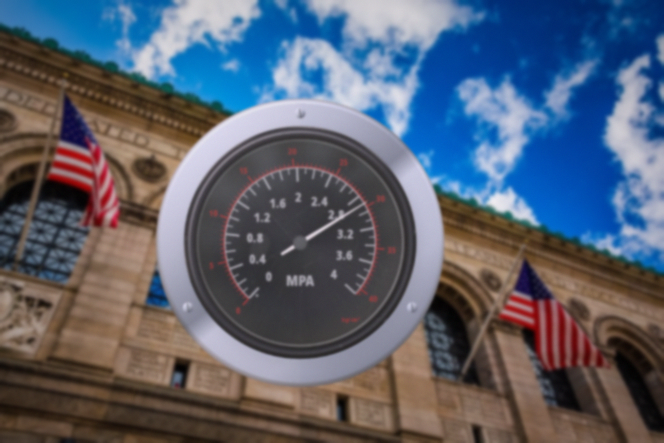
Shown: 2.9 MPa
